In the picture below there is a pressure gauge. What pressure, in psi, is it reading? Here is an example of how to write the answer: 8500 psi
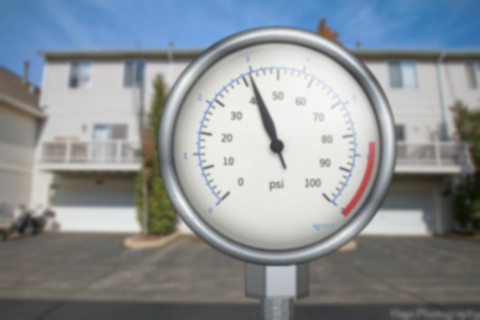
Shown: 42 psi
